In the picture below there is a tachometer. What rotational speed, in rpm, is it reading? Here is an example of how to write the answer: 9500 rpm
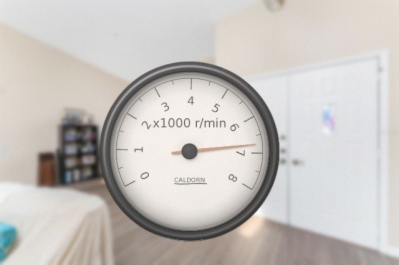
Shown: 6750 rpm
